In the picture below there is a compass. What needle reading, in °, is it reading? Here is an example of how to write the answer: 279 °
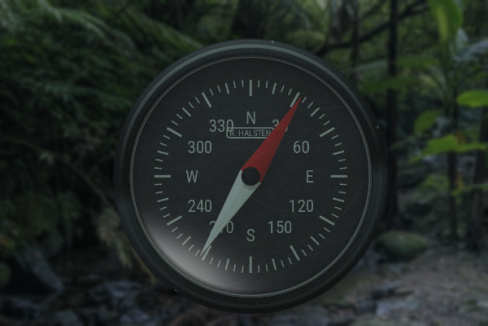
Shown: 32.5 °
